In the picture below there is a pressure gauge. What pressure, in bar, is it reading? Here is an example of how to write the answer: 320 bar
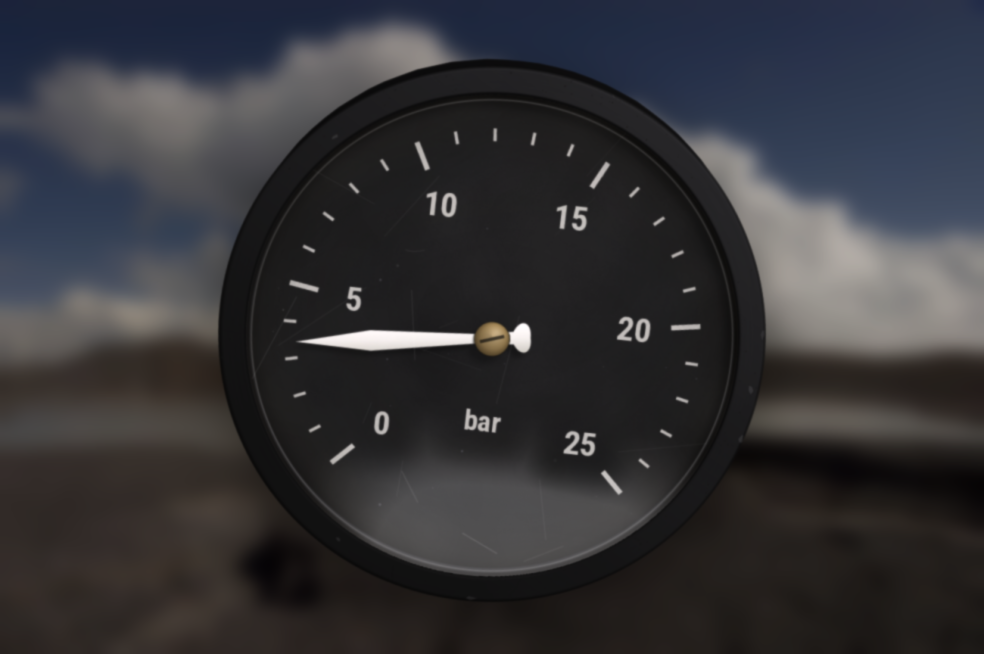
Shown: 3.5 bar
